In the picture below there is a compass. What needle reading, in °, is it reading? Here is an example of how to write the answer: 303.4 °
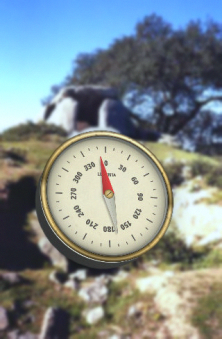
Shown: 350 °
